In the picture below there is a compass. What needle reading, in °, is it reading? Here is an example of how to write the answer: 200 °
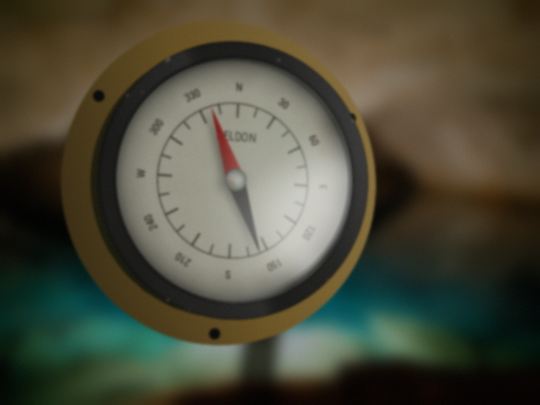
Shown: 337.5 °
